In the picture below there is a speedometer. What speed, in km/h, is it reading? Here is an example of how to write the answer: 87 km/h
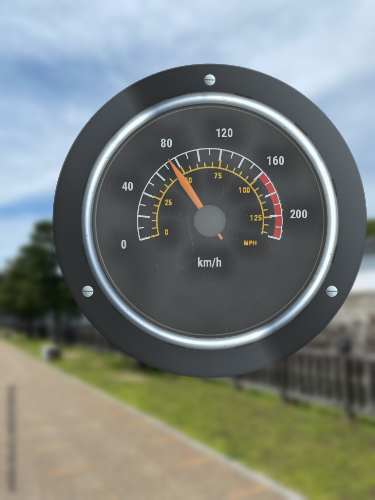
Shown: 75 km/h
